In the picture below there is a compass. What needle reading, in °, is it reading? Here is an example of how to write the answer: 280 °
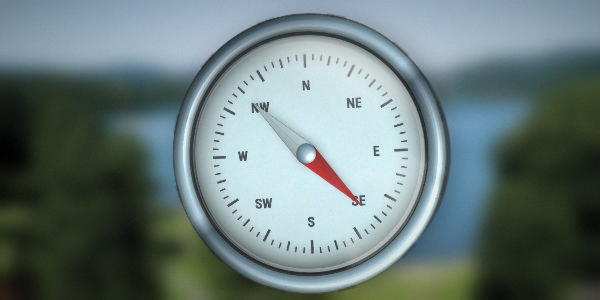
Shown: 135 °
